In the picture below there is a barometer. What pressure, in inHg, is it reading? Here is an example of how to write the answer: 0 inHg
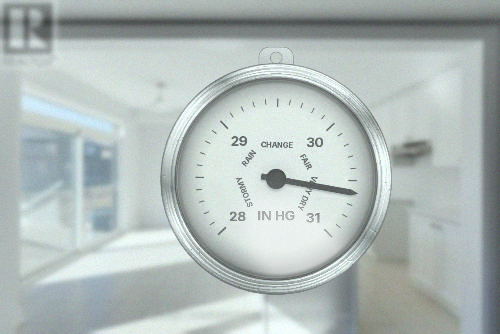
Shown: 30.6 inHg
